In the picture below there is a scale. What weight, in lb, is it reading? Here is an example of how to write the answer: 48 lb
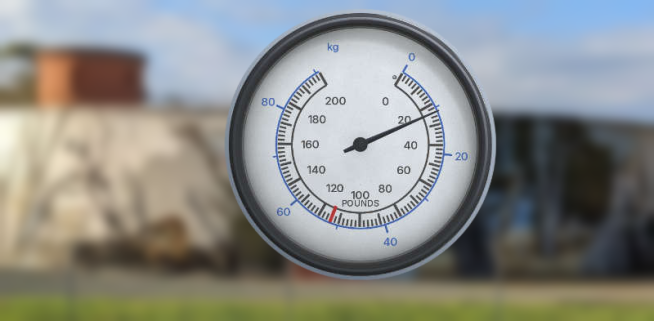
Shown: 24 lb
